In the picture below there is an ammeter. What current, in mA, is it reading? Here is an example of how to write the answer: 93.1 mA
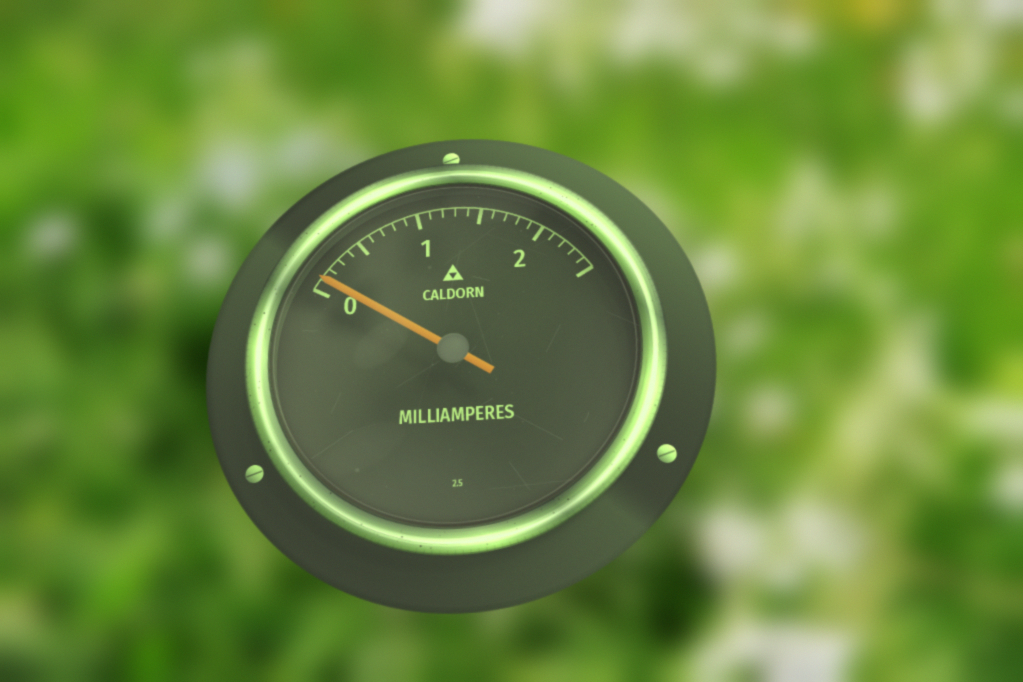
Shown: 0.1 mA
